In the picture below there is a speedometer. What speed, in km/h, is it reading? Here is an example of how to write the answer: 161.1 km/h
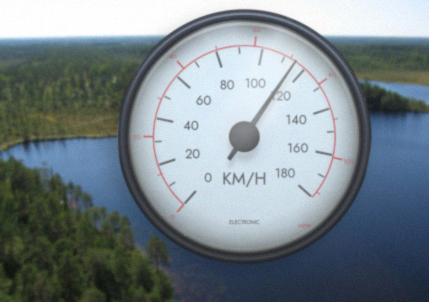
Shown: 115 km/h
